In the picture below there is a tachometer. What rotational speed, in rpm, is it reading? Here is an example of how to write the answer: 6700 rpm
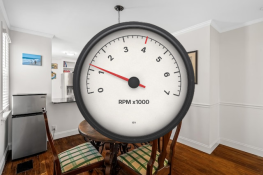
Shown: 1200 rpm
